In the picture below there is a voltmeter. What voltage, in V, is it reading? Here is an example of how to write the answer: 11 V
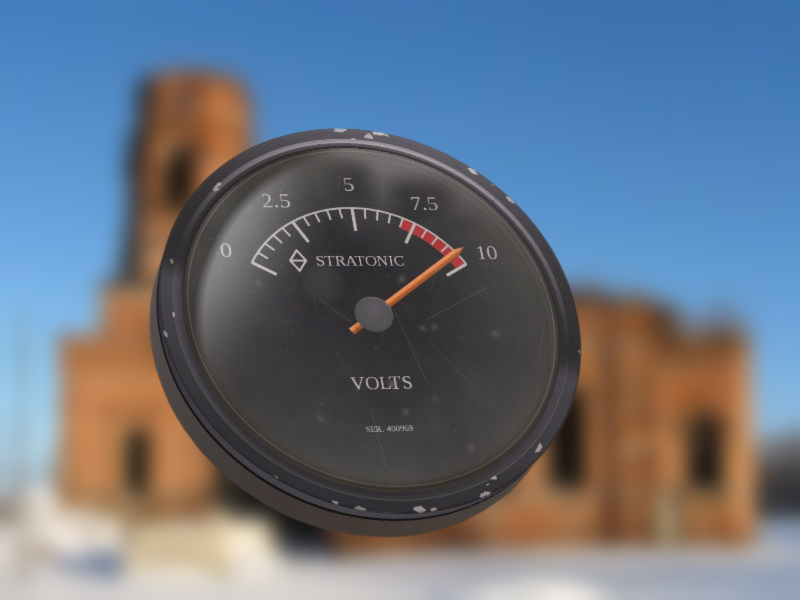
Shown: 9.5 V
